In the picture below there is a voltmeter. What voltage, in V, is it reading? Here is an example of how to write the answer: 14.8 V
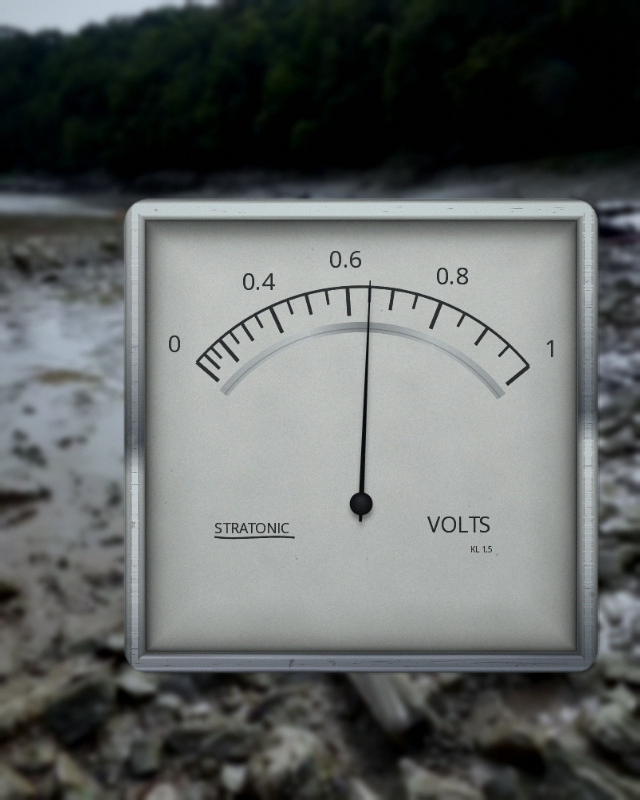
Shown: 0.65 V
